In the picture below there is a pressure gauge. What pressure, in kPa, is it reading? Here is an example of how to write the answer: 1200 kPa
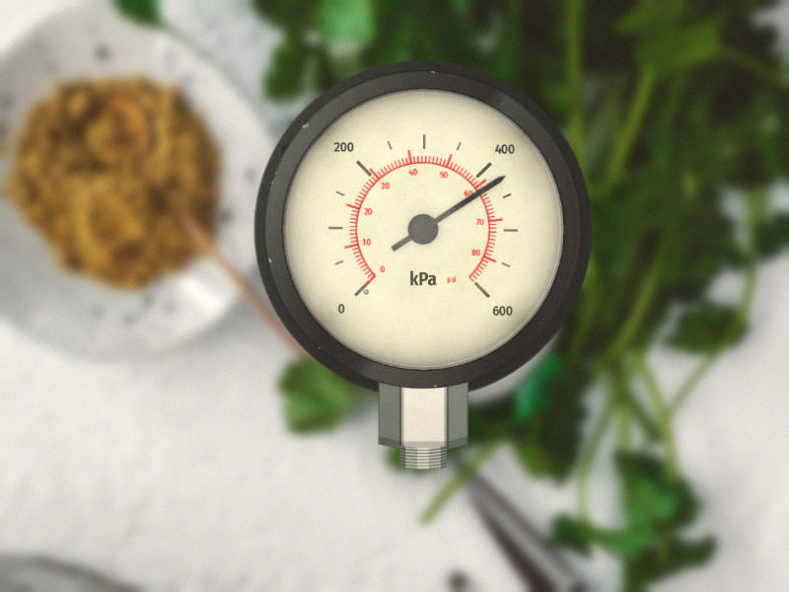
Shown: 425 kPa
